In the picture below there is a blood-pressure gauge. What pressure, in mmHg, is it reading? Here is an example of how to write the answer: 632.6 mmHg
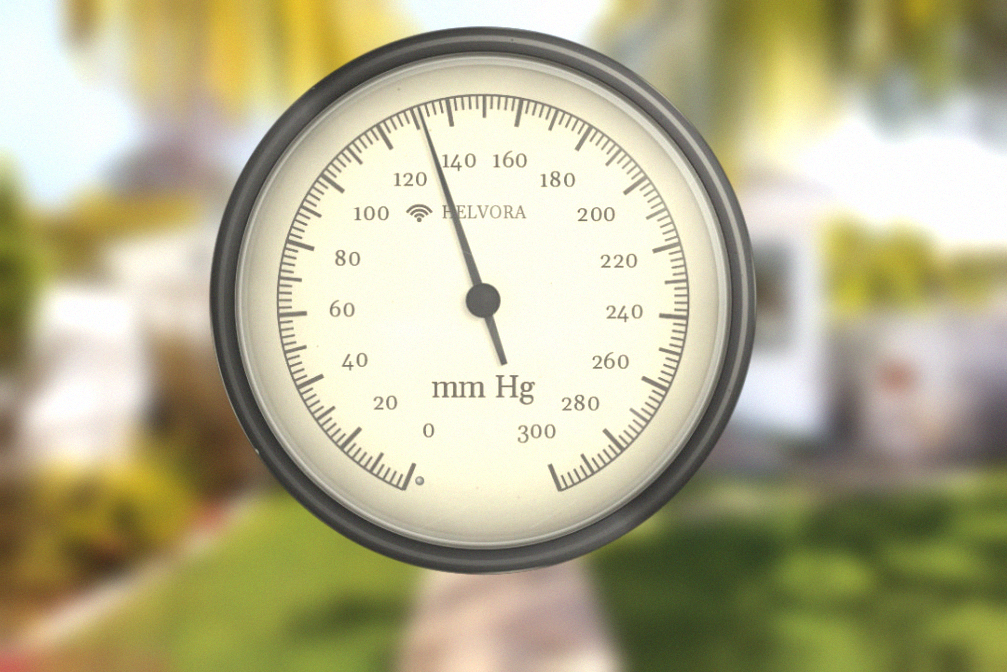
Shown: 132 mmHg
